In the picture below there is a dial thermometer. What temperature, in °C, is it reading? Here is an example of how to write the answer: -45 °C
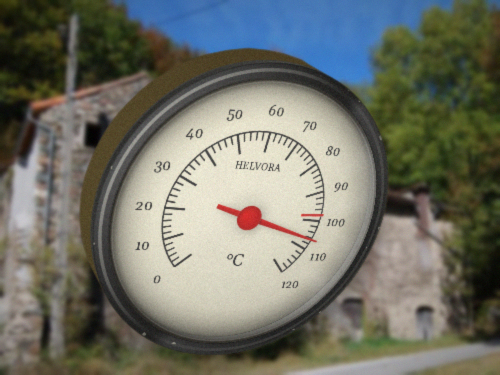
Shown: 106 °C
